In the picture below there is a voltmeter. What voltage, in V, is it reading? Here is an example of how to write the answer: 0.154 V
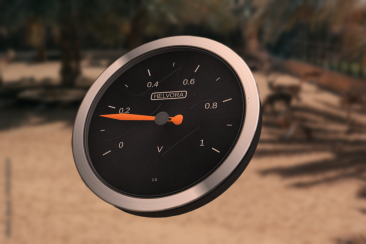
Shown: 0.15 V
